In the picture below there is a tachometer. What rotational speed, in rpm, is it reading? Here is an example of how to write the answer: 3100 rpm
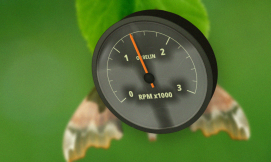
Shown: 1400 rpm
